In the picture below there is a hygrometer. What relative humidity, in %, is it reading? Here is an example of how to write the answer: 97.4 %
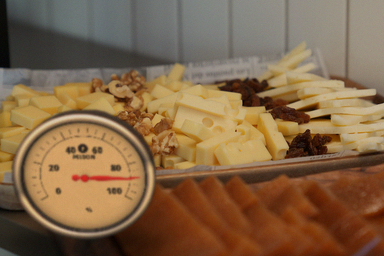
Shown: 88 %
